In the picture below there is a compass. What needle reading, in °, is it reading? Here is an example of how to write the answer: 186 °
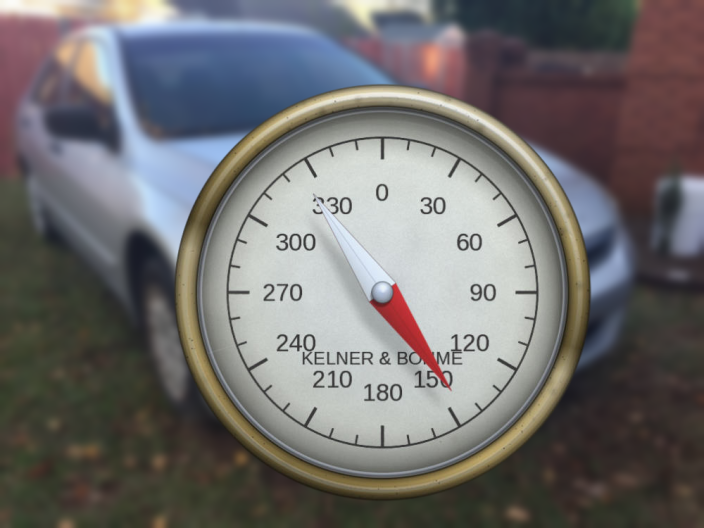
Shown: 145 °
